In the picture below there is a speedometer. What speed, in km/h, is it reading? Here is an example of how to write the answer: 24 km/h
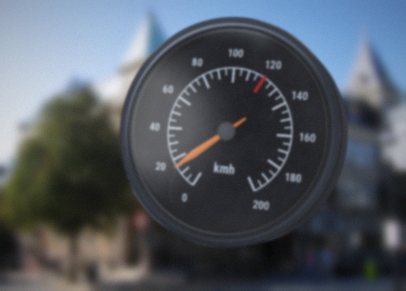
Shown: 15 km/h
